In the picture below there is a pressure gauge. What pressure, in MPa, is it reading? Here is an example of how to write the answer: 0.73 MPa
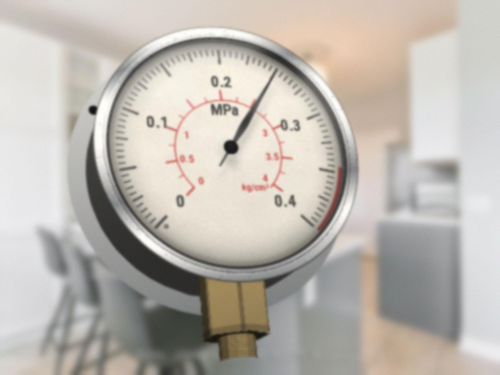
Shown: 0.25 MPa
